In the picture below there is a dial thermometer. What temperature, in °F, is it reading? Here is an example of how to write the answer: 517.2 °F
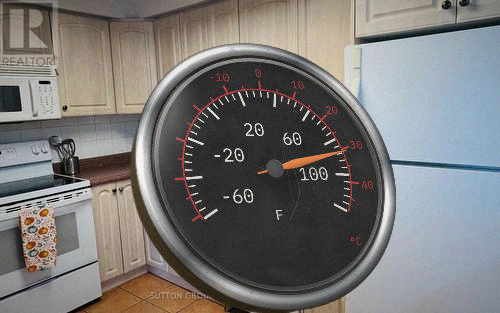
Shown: 88 °F
